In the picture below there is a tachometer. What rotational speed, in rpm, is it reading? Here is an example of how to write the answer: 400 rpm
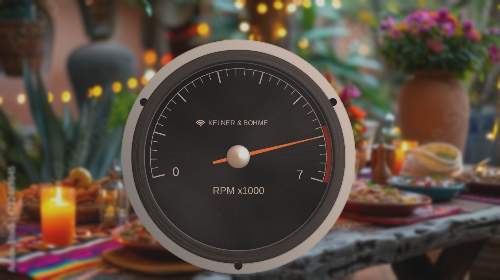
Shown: 6000 rpm
